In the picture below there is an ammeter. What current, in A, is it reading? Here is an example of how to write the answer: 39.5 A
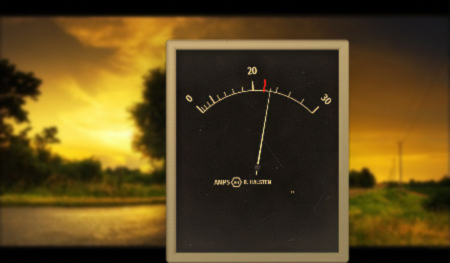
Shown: 23 A
